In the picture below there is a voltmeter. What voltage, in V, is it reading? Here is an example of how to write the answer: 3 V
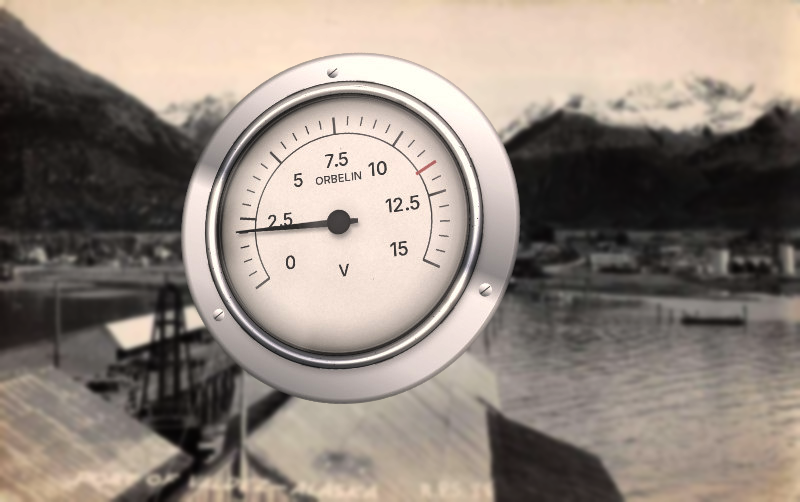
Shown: 2 V
